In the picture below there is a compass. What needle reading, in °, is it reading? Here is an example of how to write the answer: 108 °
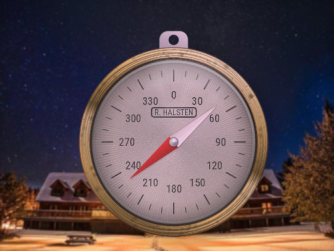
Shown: 230 °
